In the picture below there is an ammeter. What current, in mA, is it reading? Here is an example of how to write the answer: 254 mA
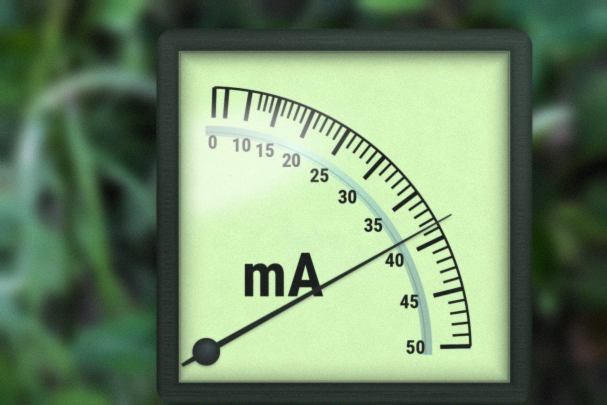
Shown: 38.5 mA
